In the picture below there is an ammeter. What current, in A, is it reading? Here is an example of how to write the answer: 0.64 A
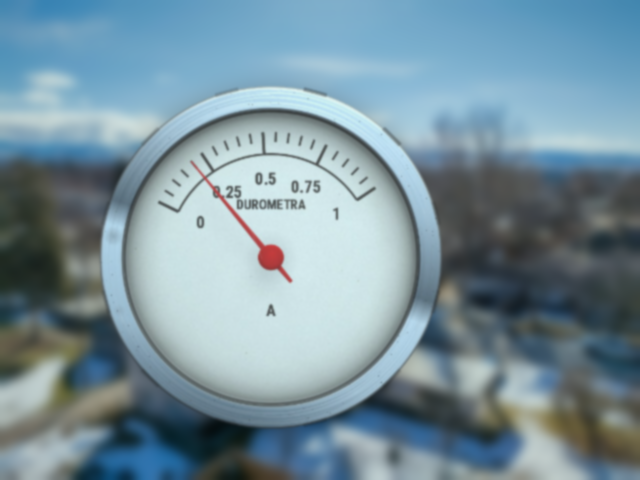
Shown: 0.2 A
